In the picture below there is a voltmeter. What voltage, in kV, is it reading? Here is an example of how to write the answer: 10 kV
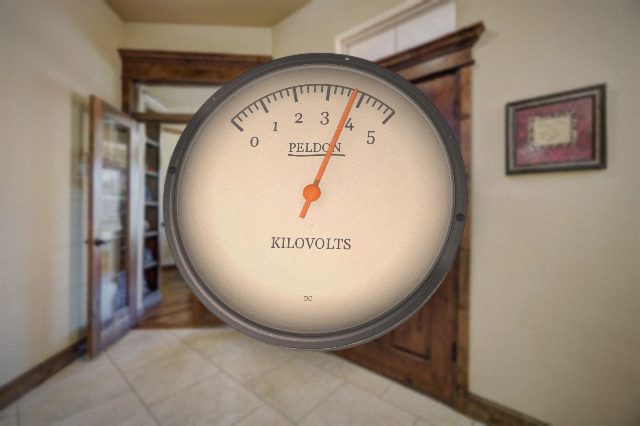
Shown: 3.8 kV
